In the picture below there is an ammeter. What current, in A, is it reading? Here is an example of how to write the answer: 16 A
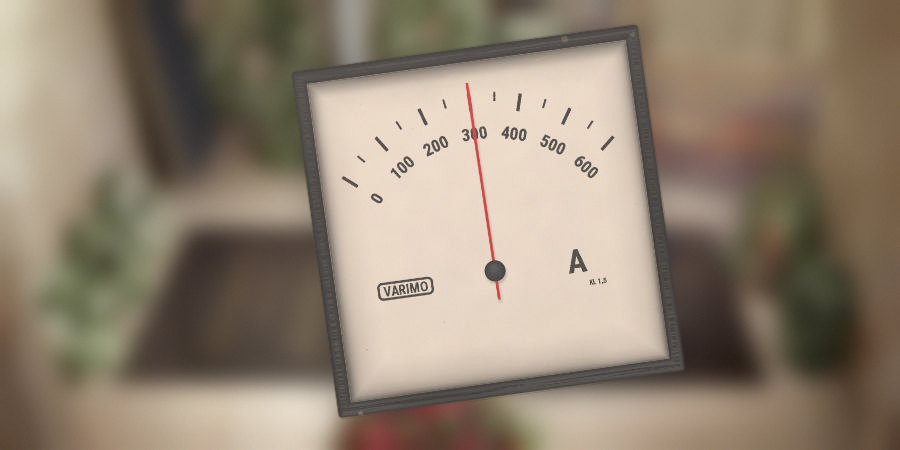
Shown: 300 A
